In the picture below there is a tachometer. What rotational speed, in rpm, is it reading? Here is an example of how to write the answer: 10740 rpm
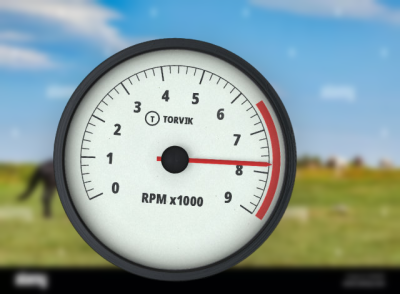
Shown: 7800 rpm
